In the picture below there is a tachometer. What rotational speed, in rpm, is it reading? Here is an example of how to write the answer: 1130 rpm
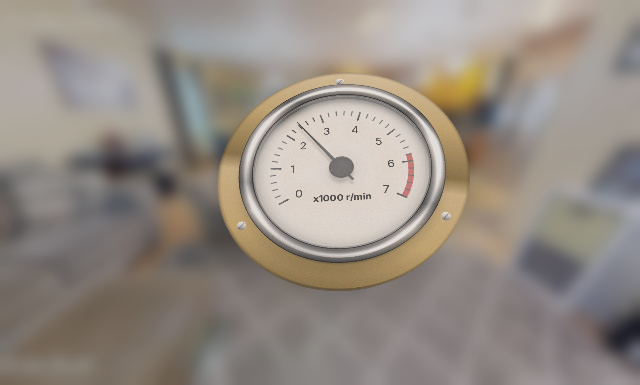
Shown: 2400 rpm
